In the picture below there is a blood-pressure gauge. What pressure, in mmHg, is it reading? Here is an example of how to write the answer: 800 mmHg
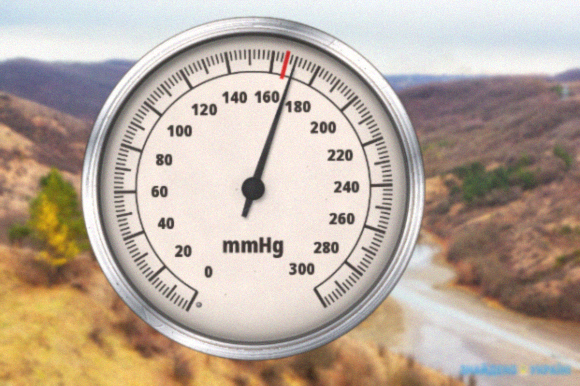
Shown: 170 mmHg
